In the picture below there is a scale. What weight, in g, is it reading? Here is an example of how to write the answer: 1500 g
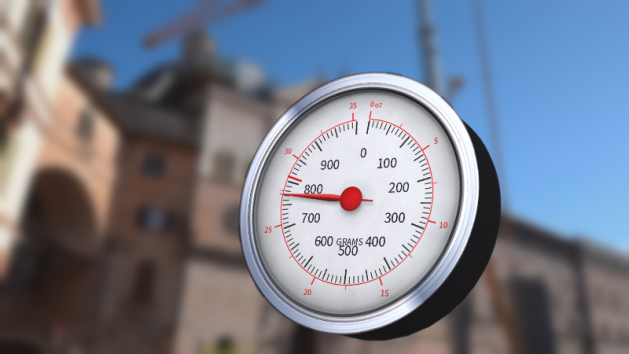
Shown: 770 g
